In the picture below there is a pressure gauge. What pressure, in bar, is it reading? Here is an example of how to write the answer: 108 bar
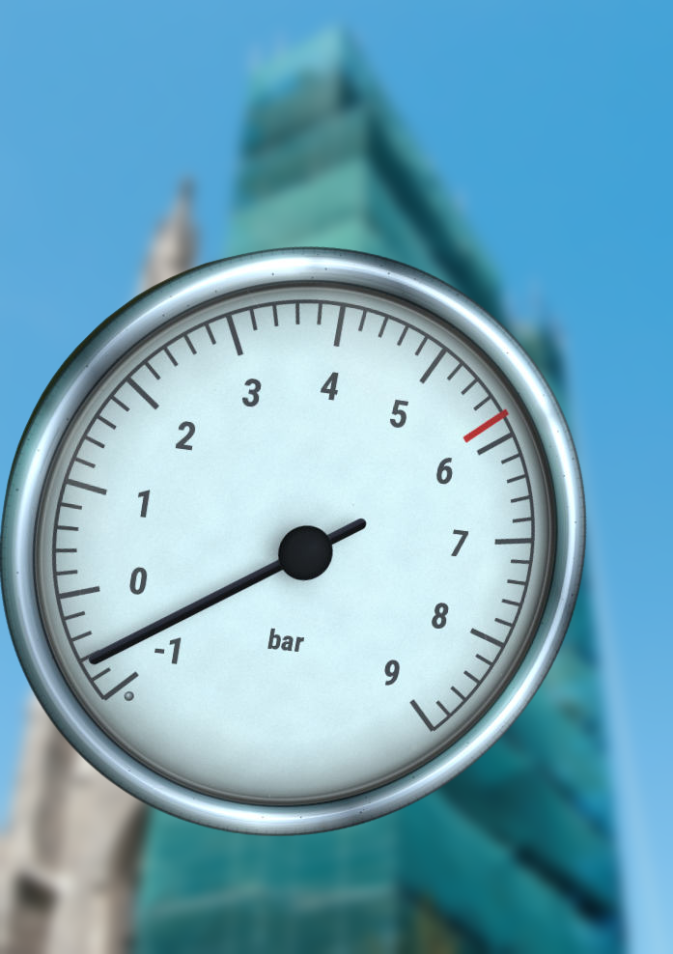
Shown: -0.6 bar
